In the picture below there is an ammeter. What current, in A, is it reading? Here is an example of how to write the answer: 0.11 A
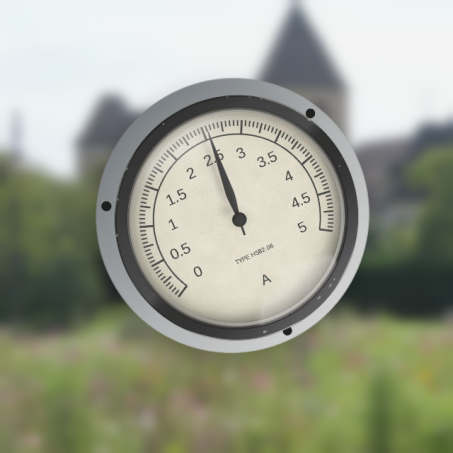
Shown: 2.55 A
